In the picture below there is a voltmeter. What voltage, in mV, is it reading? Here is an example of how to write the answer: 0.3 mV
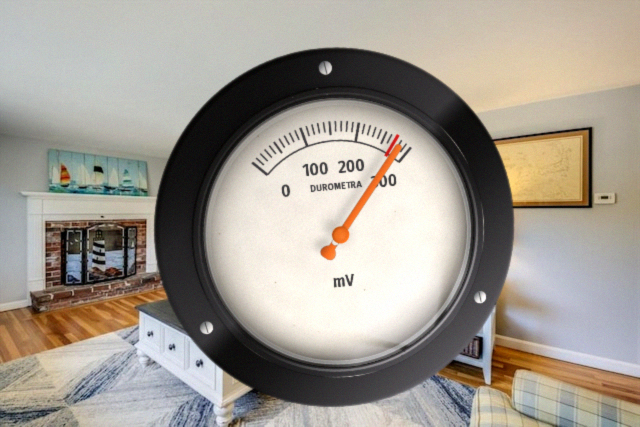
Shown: 280 mV
